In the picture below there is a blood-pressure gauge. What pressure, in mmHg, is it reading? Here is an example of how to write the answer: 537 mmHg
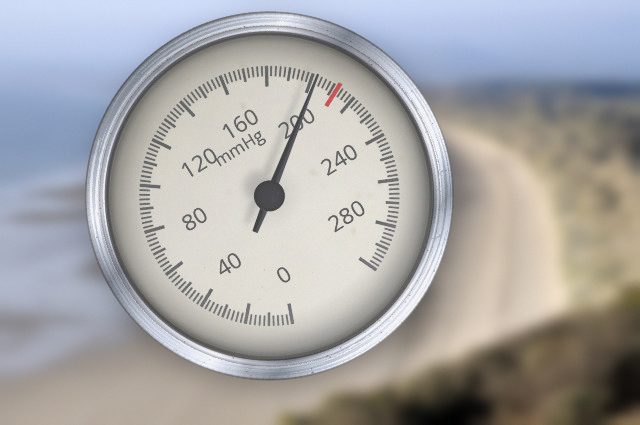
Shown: 202 mmHg
